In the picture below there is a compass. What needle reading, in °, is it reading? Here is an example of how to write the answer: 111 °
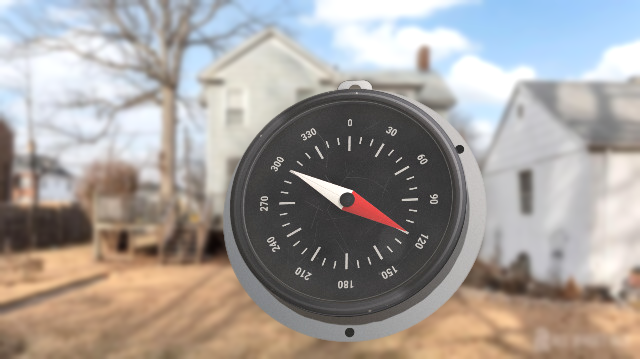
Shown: 120 °
